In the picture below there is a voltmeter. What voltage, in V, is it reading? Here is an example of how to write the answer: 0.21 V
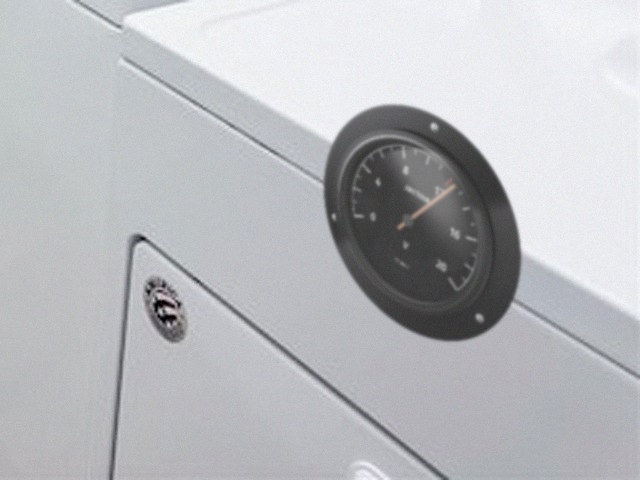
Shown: 12.5 V
